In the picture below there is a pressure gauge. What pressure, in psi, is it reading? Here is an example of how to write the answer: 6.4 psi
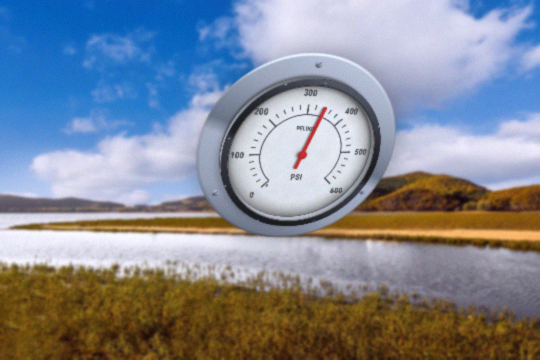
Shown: 340 psi
